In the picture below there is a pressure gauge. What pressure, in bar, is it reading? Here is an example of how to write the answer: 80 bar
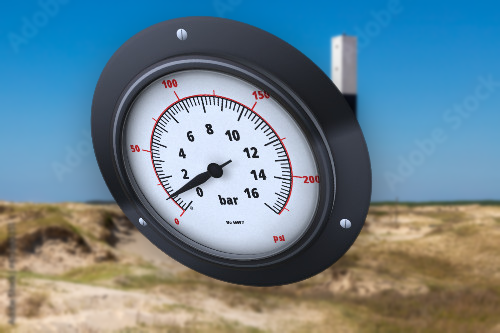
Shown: 1 bar
